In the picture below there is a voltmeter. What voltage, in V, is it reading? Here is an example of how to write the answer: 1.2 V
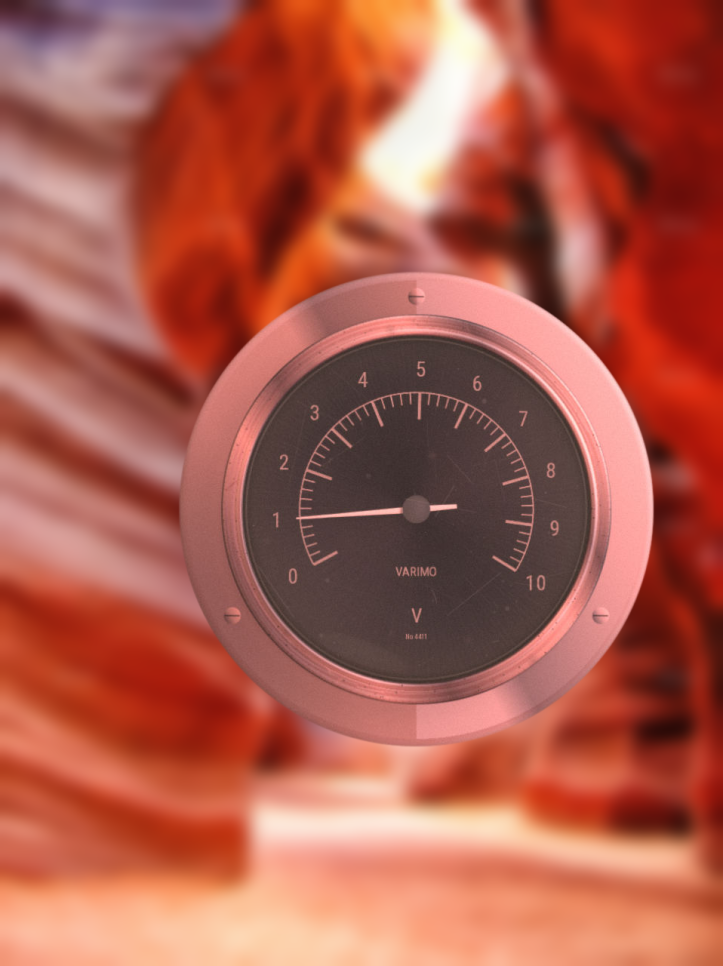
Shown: 1 V
